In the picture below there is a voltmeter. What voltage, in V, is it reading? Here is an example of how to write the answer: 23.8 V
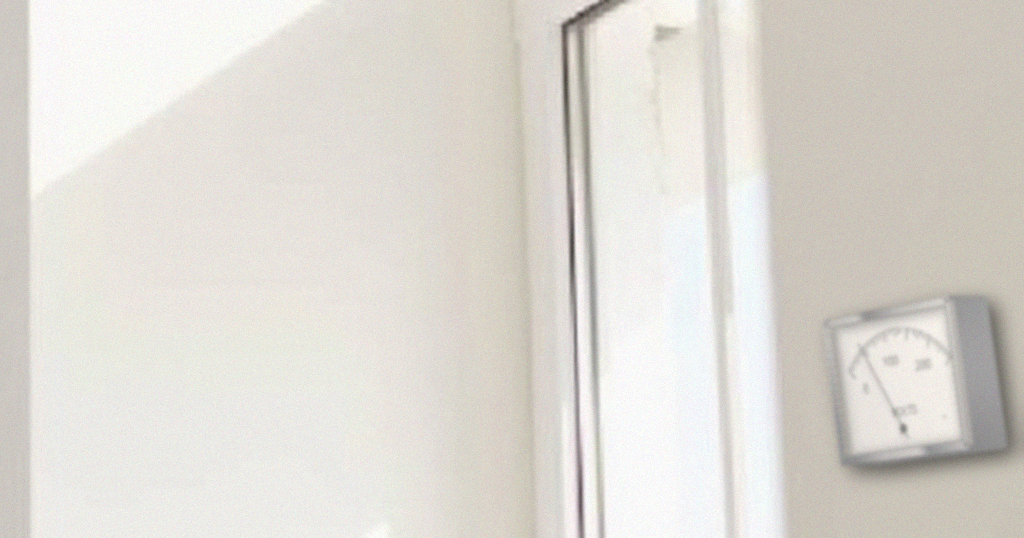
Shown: 50 V
